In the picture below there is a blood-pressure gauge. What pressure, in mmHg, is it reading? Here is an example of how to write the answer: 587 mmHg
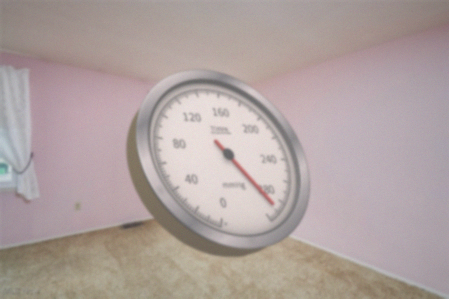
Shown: 290 mmHg
